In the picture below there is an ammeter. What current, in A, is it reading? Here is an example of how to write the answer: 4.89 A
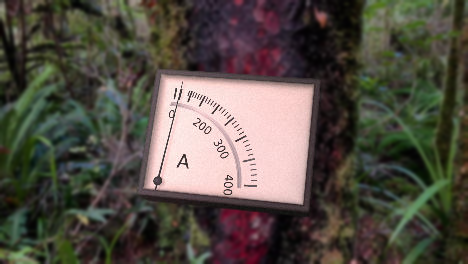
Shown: 50 A
